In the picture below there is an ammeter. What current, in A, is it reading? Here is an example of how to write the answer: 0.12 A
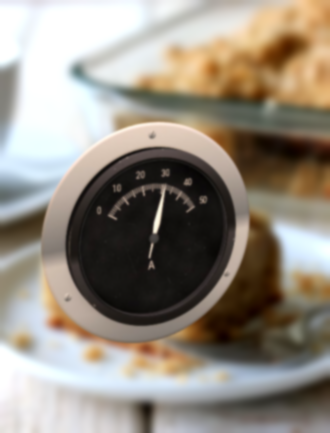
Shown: 30 A
